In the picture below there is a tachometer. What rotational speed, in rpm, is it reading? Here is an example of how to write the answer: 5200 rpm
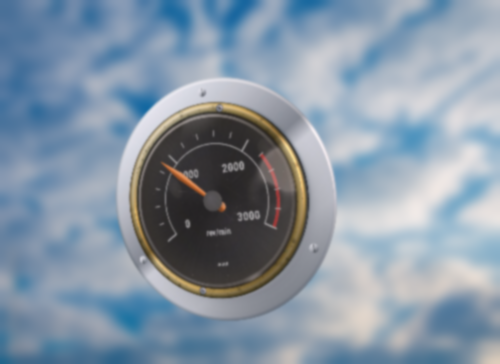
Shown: 900 rpm
